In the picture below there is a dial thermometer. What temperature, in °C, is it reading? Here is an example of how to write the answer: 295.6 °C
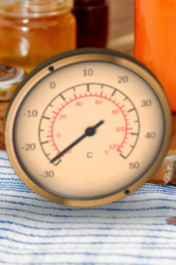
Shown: -27.5 °C
